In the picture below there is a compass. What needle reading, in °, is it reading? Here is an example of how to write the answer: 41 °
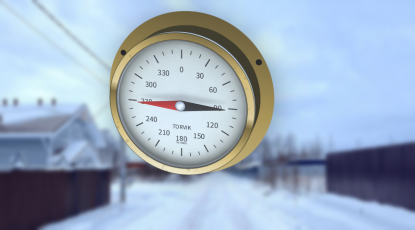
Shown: 270 °
